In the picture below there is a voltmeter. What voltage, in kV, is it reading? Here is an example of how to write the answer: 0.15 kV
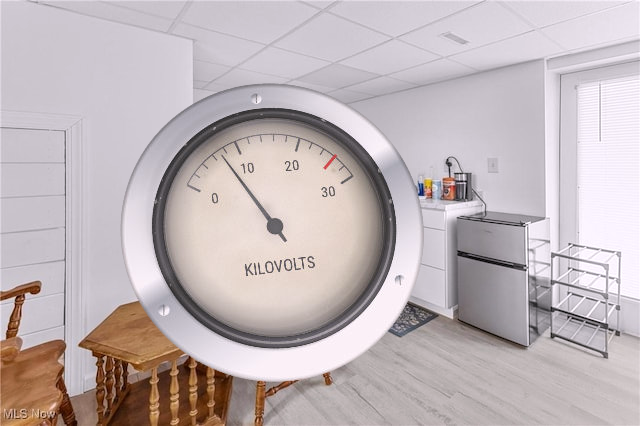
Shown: 7 kV
